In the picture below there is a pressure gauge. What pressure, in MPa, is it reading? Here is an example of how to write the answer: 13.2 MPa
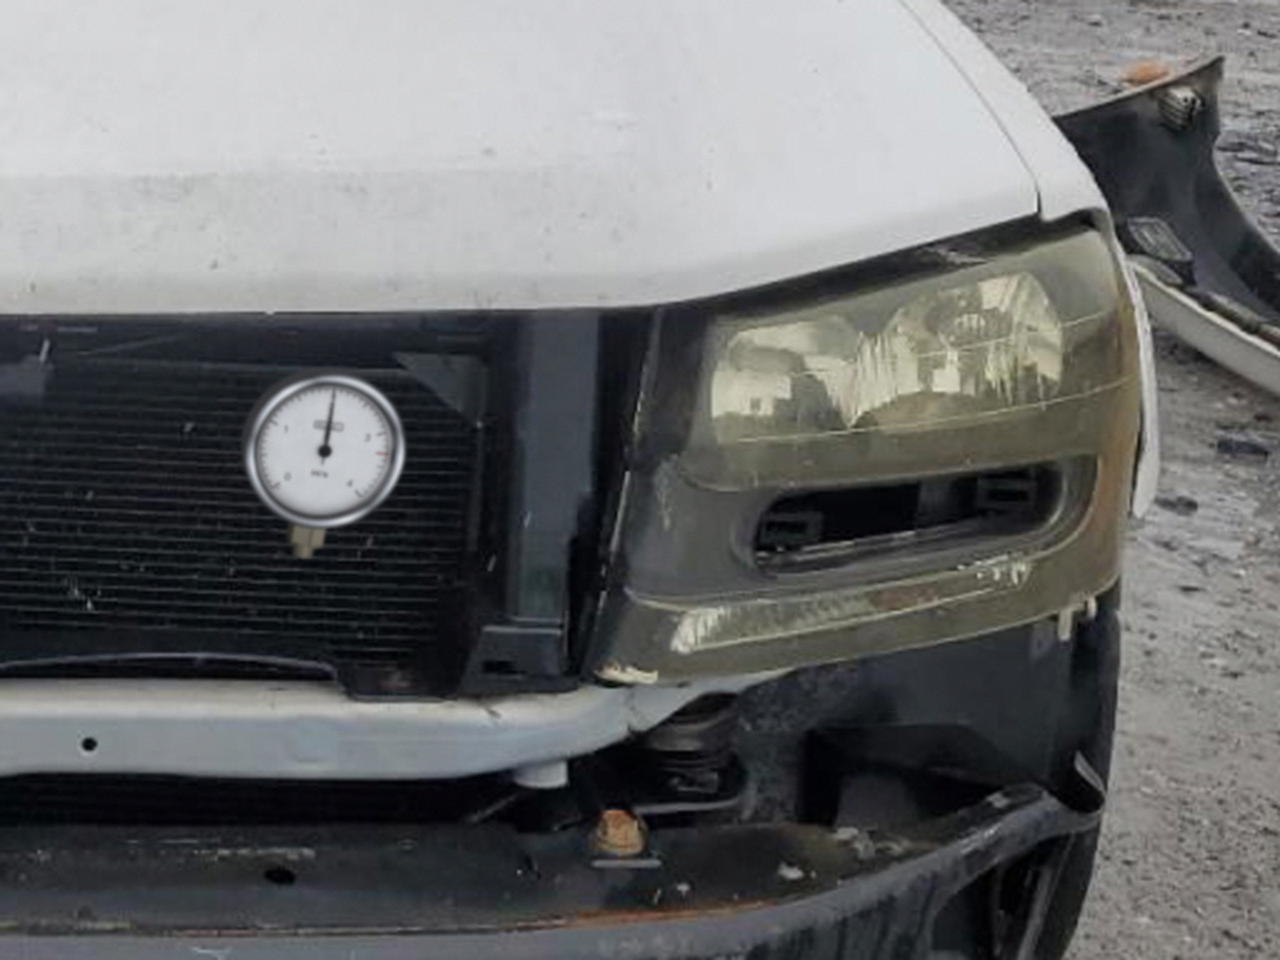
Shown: 2 MPa
